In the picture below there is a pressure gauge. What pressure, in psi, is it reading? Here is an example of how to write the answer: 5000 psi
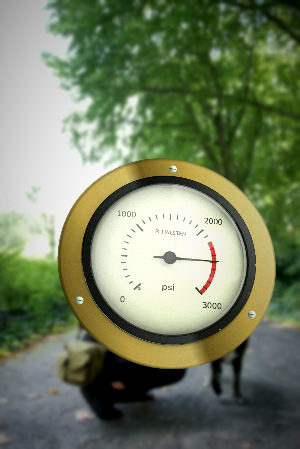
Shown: 2500 psi
